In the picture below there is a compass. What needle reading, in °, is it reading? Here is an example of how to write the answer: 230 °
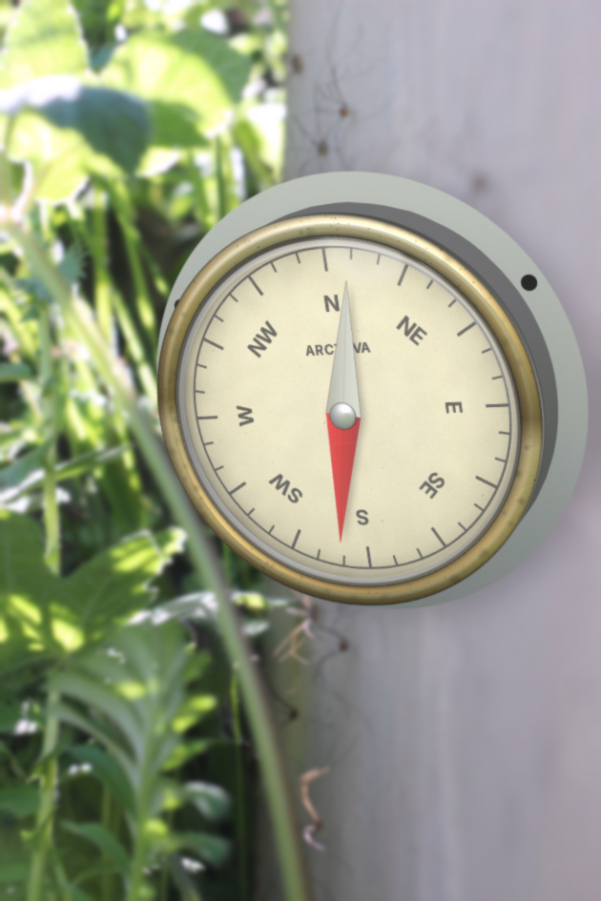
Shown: 190 °
